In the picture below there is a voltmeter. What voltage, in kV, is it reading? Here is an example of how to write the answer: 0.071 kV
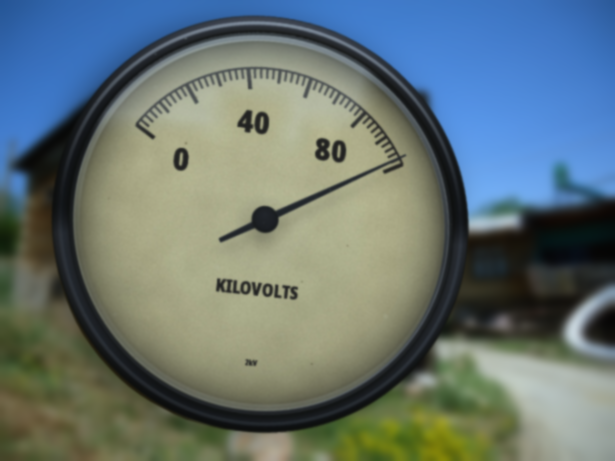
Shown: 98 kV
